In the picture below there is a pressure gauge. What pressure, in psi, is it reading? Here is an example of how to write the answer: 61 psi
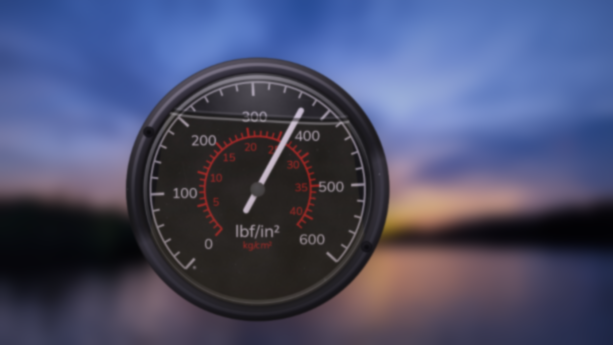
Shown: 370 psi
